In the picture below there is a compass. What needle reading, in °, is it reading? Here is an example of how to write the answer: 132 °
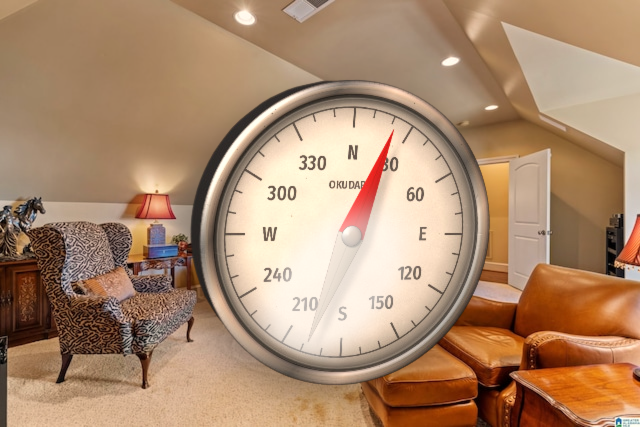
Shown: 20 °
